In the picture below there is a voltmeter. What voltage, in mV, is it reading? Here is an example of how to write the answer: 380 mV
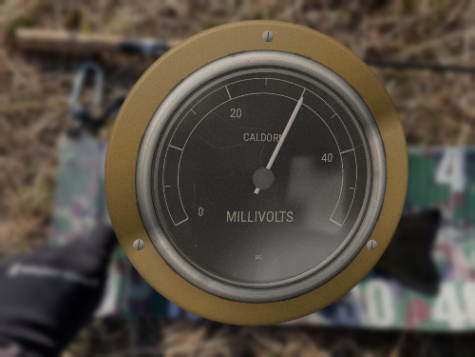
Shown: 30 mV
